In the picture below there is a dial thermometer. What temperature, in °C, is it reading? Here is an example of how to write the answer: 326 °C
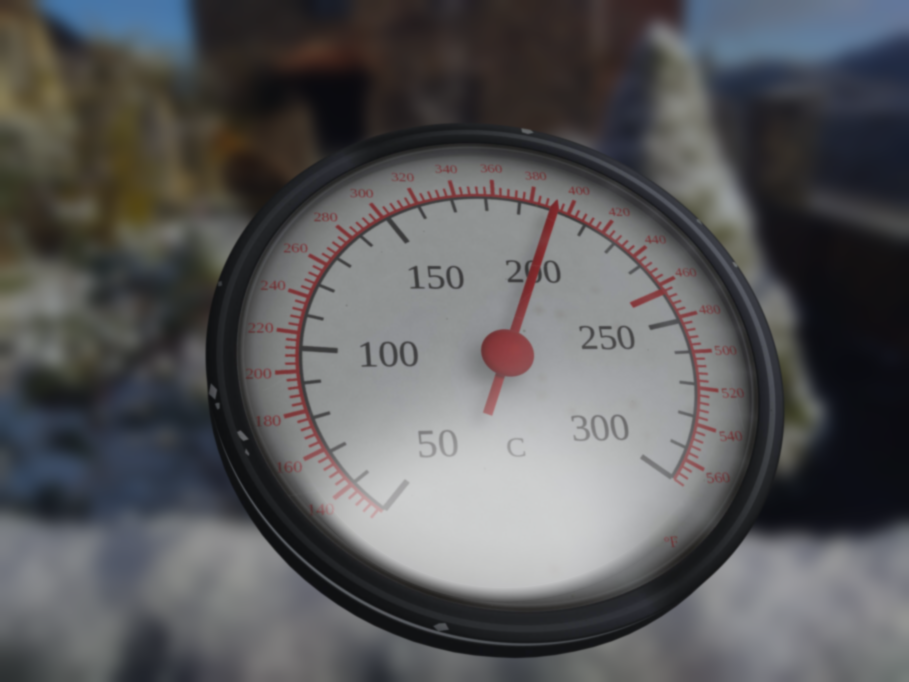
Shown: 200 °C
